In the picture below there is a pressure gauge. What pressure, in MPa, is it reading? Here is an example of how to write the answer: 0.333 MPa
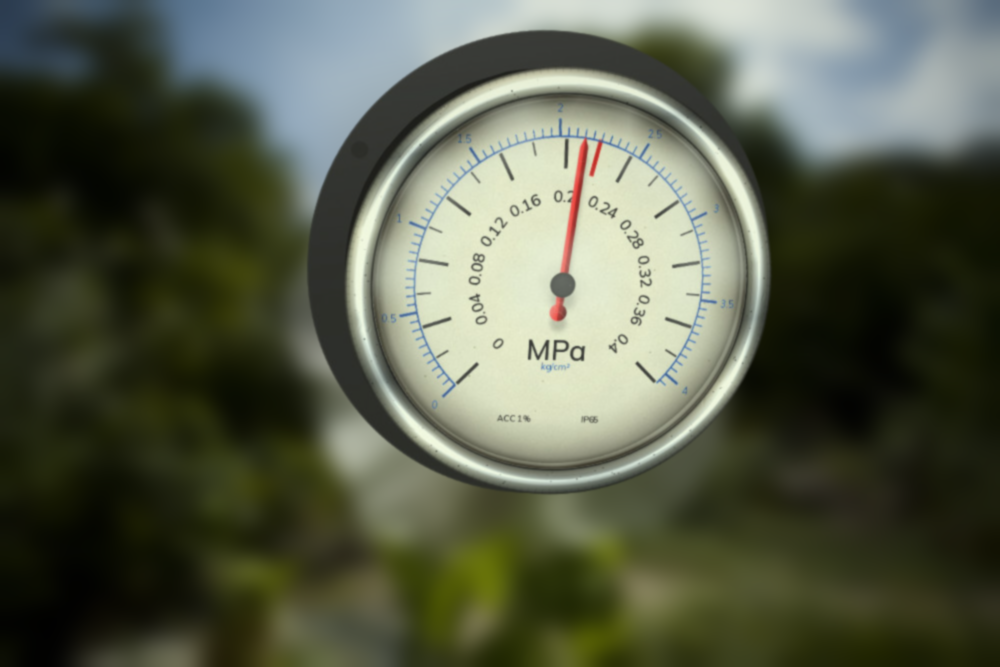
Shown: 0.21 MPa
